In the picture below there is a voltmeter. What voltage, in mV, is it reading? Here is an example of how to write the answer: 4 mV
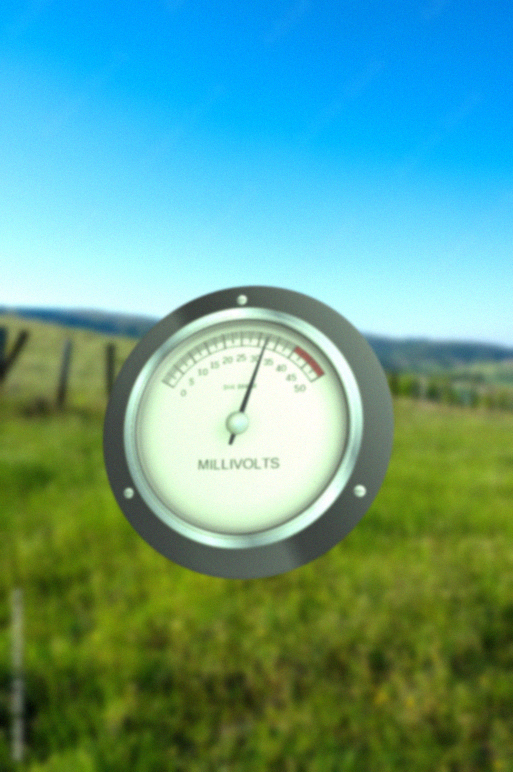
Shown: 32.5 mV
